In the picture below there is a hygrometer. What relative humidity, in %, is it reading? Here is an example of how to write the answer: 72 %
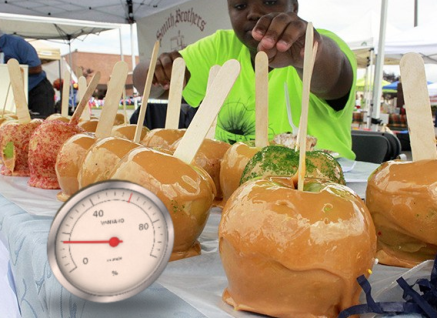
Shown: 16 %
